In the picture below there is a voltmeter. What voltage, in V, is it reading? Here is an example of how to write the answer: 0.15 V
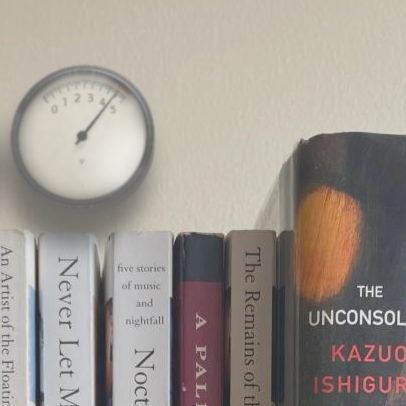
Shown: 4.5 V
